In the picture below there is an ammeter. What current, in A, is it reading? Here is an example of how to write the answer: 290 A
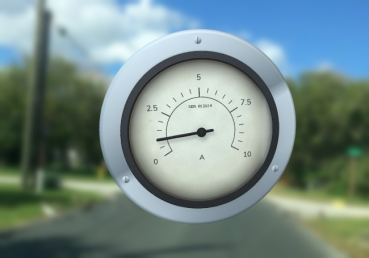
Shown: 1 A
